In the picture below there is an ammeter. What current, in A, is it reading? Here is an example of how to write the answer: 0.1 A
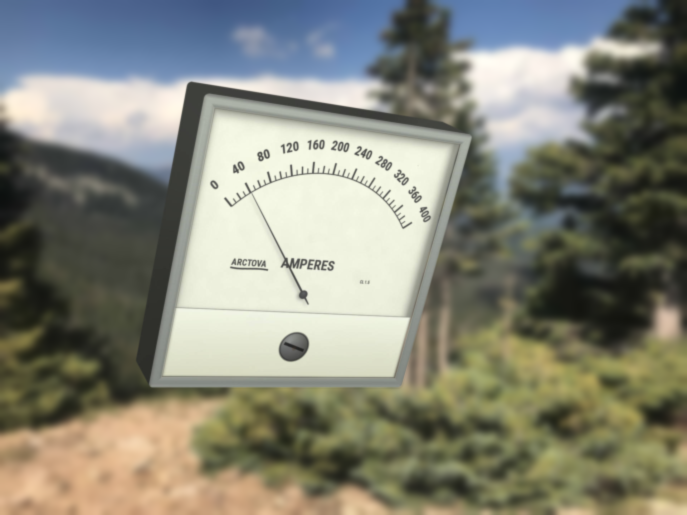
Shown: 40 A
